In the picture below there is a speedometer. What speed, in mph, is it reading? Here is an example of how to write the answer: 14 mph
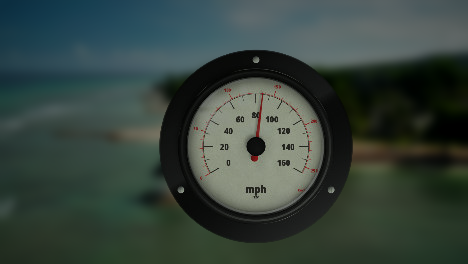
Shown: 85 mph
